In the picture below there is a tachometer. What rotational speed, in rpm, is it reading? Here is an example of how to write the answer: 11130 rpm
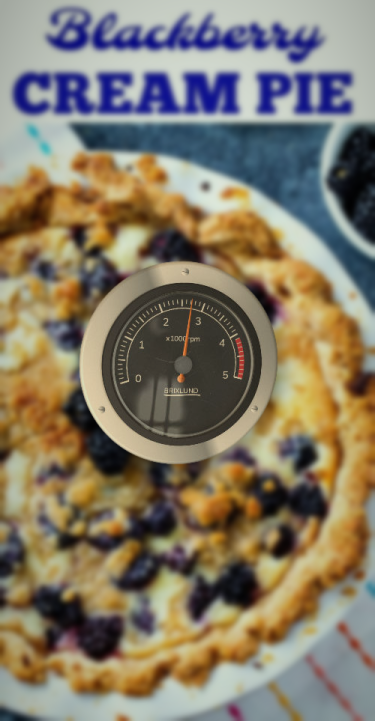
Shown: 2700 rpm
